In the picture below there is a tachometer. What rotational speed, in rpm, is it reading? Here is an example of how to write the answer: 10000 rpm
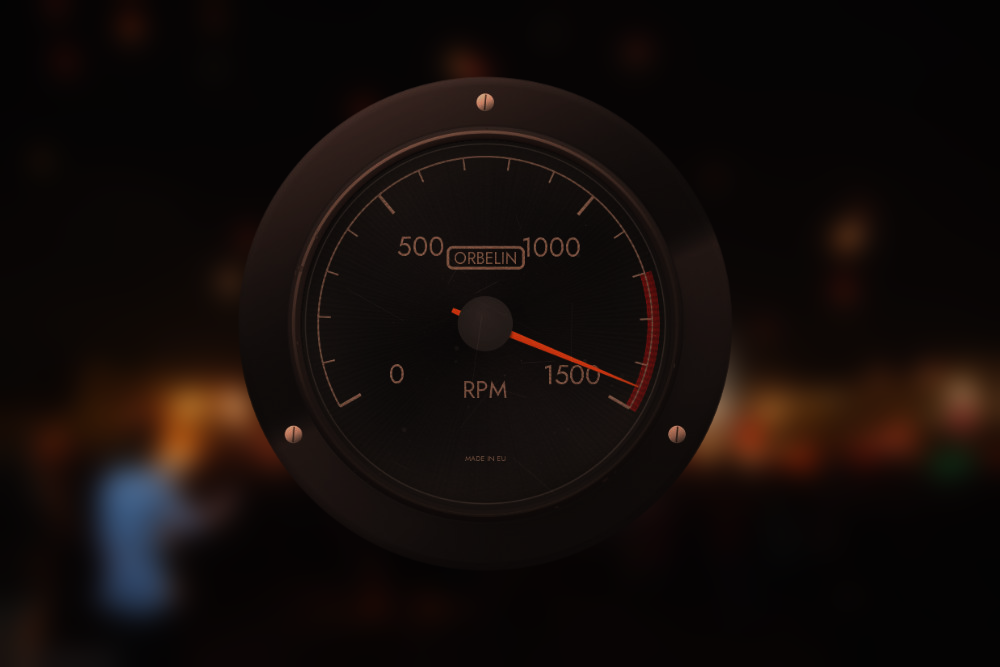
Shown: 1450 rpm
